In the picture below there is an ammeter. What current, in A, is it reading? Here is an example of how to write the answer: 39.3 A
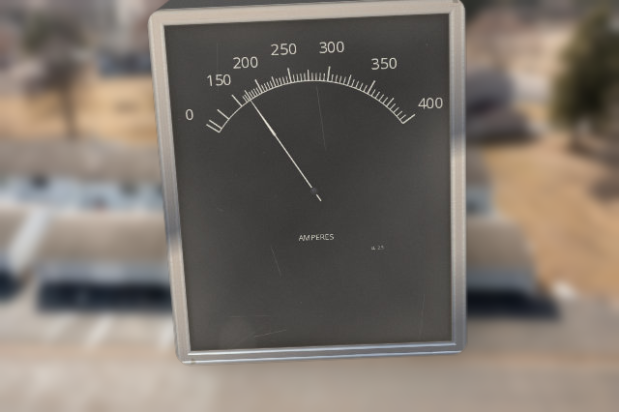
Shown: 175 A
